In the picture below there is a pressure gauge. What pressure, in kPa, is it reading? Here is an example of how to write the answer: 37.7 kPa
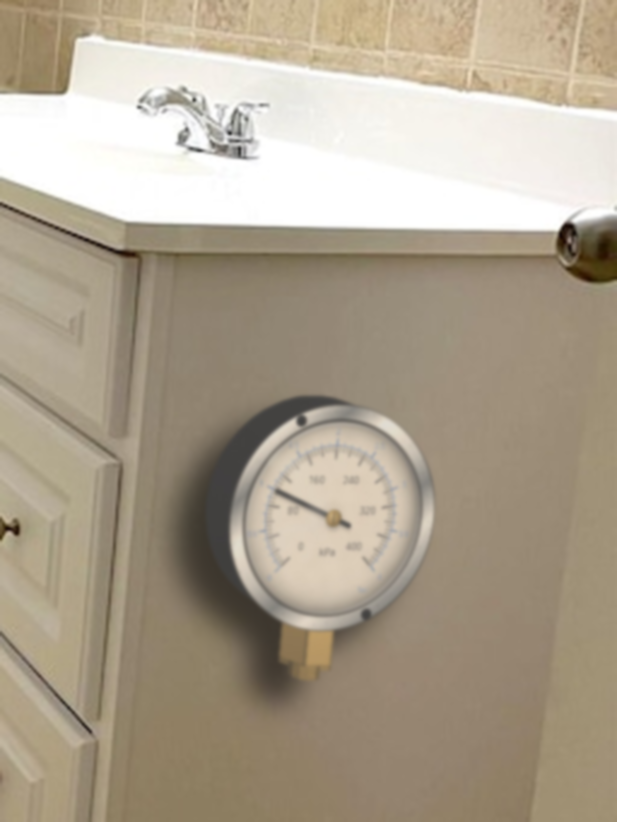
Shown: 100 kPa
